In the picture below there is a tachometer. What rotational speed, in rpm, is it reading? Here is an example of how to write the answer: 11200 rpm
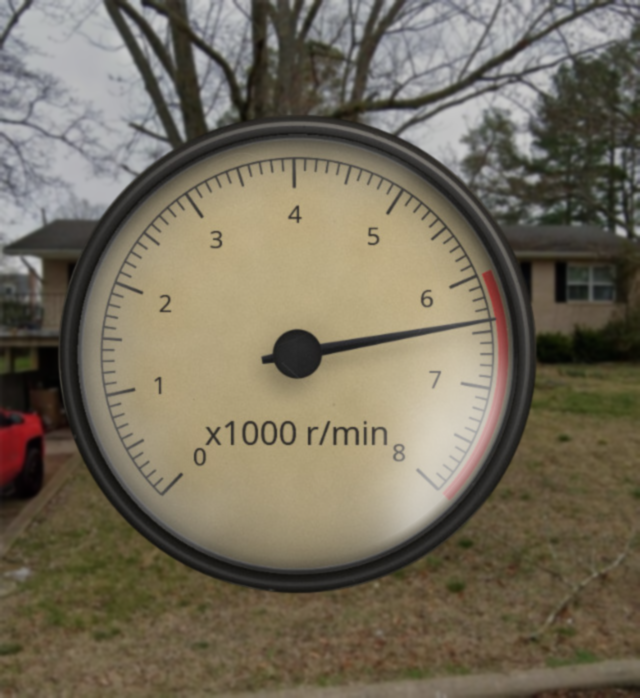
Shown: 6400 rpm
